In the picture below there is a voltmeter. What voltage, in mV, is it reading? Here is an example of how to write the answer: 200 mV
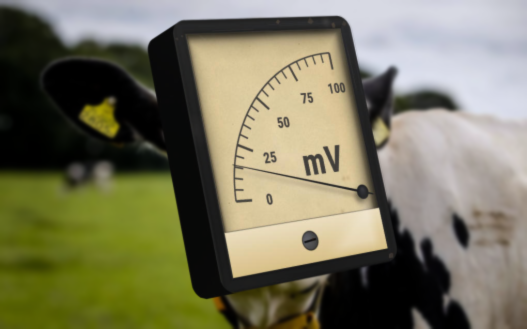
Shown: 15 mV
